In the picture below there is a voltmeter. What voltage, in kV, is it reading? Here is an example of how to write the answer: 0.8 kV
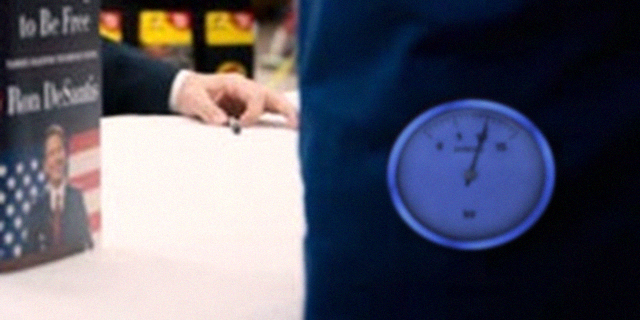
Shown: 10 kV
